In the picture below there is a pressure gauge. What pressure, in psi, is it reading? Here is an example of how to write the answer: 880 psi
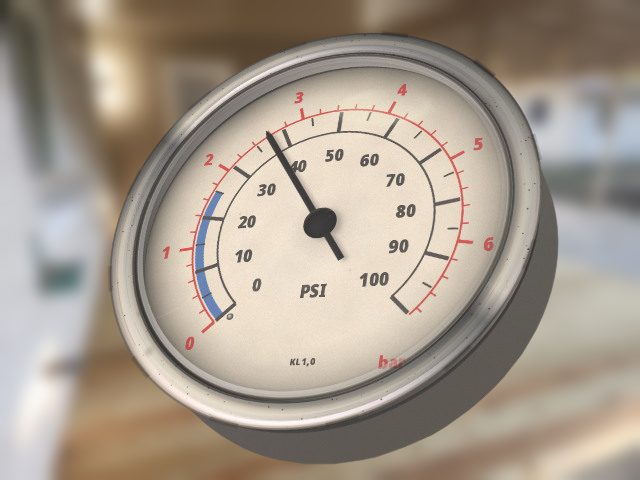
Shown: 37.5 psi
